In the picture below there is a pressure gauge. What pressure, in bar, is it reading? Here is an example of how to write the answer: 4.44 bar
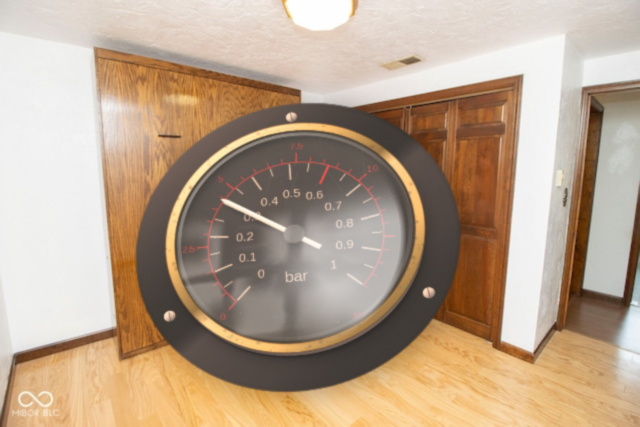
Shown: 0.3 bar
